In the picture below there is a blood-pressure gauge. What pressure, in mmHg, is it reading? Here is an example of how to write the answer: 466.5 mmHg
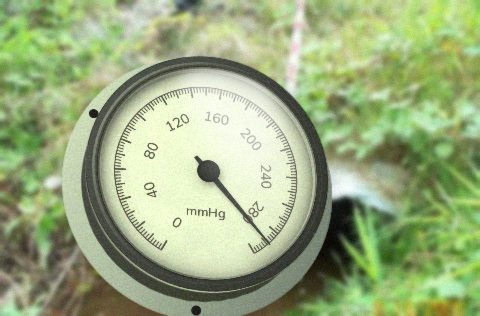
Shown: 290 mmHg
